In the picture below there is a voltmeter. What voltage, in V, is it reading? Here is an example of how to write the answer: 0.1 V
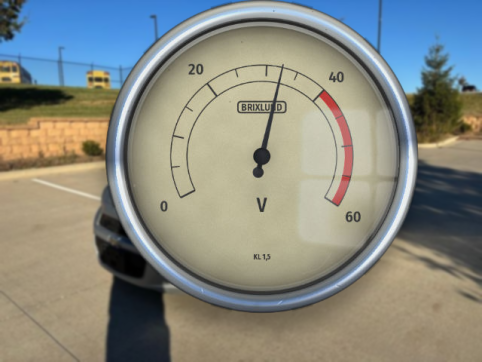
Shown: 32.5 V
